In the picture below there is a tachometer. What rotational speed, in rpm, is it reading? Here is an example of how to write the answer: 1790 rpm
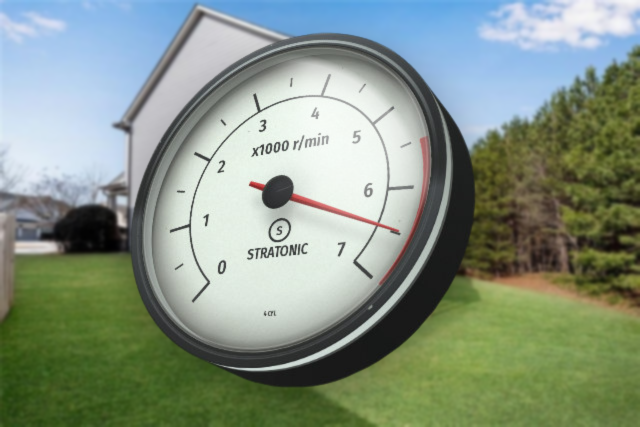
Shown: 6500 rpm
